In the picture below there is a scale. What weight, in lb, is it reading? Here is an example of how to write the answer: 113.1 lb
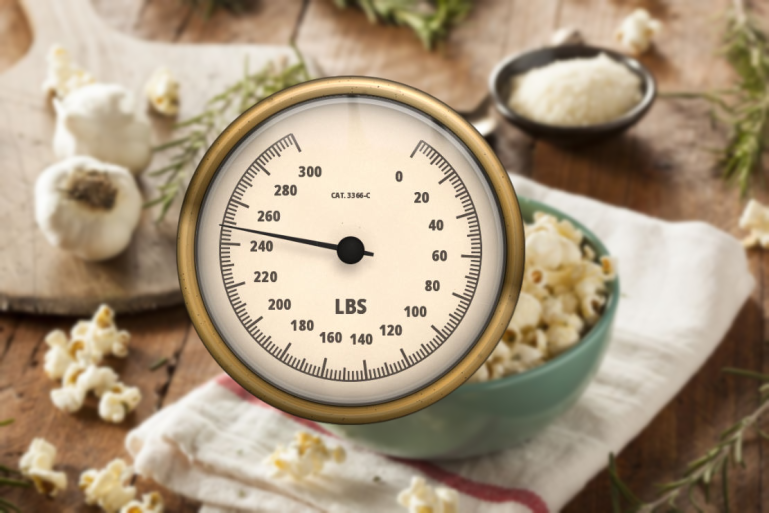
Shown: 248 lb
